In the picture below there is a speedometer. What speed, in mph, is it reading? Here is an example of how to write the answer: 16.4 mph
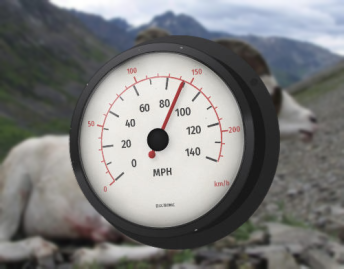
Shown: 90 mph
